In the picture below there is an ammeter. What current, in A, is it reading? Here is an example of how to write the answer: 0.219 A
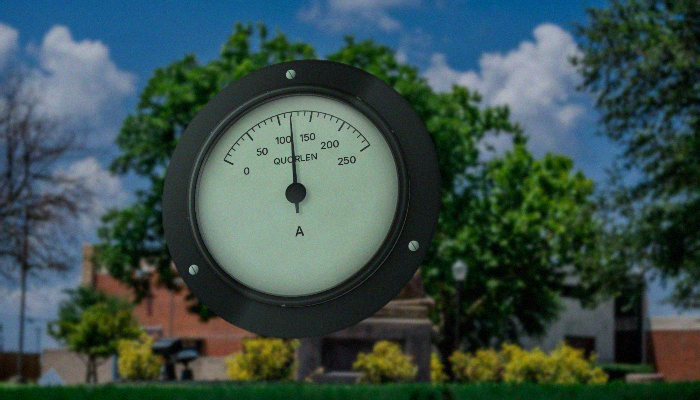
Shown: 120 A
